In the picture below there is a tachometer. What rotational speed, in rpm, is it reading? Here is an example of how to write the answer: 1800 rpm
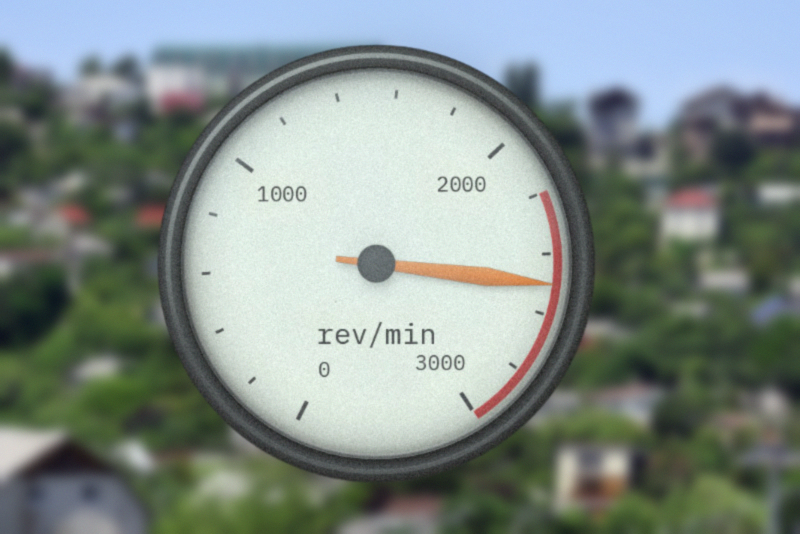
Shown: 2500 rpm
